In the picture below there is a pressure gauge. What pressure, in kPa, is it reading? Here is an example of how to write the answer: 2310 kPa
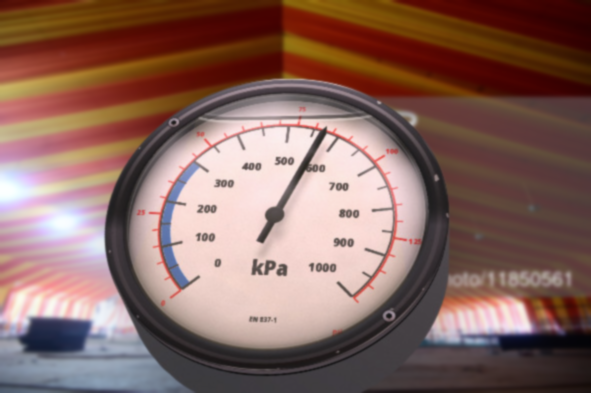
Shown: 575 kPa
